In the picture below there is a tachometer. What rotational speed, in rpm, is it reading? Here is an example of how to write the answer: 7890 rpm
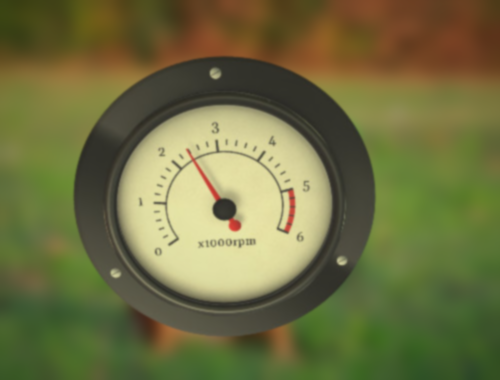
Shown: 2400 rpm
